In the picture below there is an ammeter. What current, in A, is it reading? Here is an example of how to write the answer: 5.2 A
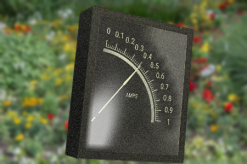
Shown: 0.4 A
